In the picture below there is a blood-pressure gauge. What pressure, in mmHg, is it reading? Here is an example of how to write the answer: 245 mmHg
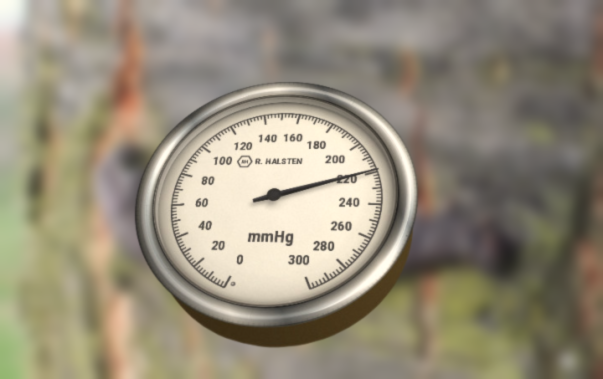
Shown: 220 mmHg
